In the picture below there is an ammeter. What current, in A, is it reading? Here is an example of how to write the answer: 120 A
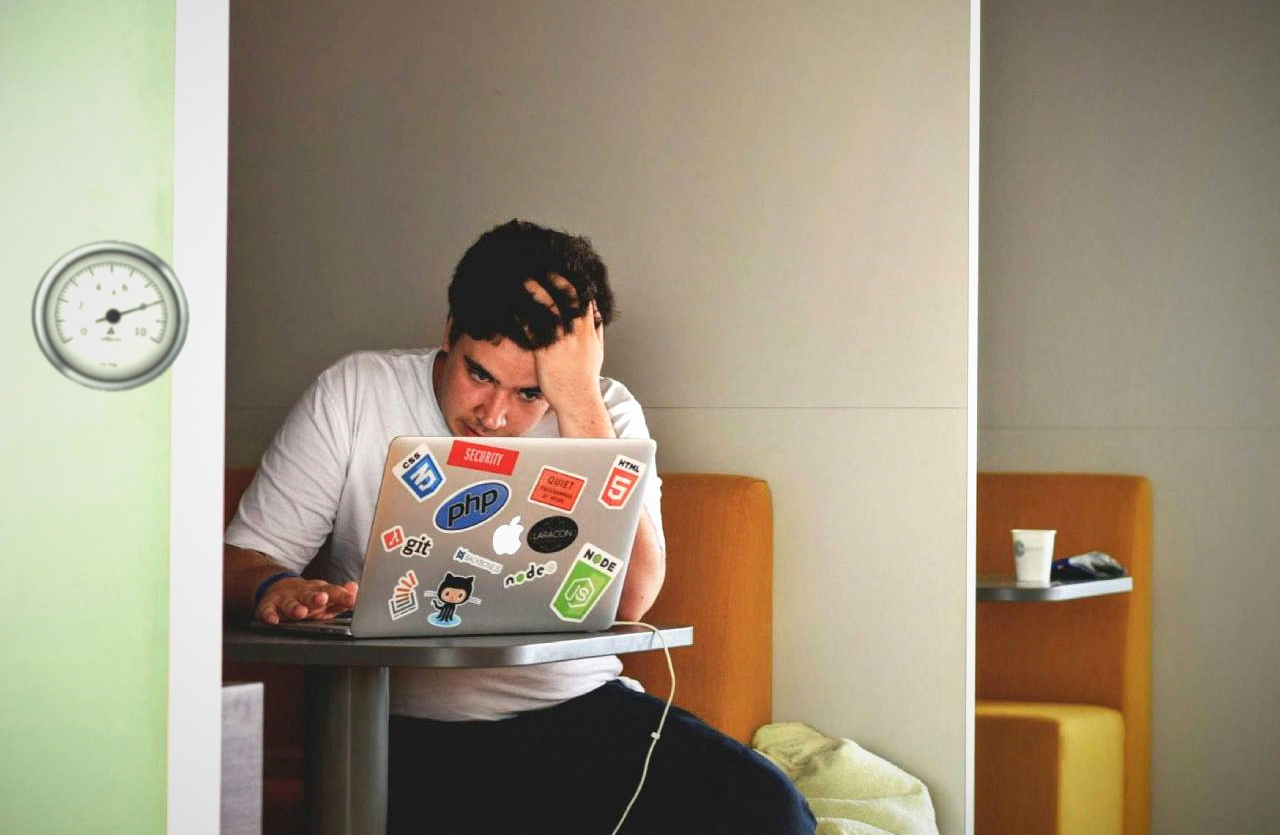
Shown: 8 A
